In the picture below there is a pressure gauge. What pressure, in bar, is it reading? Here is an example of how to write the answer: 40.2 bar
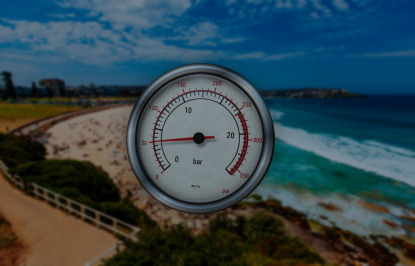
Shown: 3.5 bar
